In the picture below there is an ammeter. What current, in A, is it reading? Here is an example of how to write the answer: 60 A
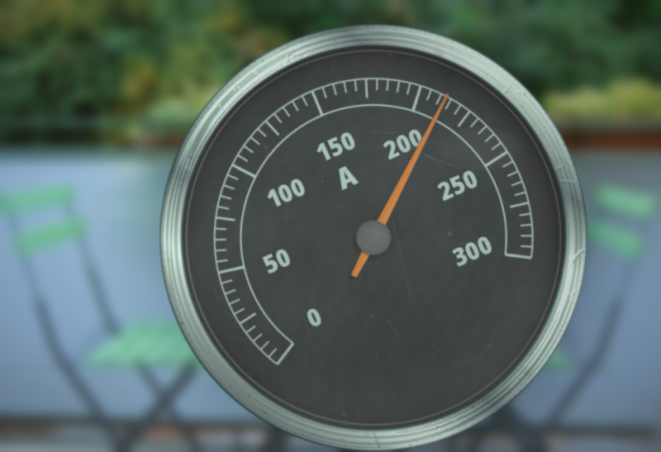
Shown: 212.5 A
